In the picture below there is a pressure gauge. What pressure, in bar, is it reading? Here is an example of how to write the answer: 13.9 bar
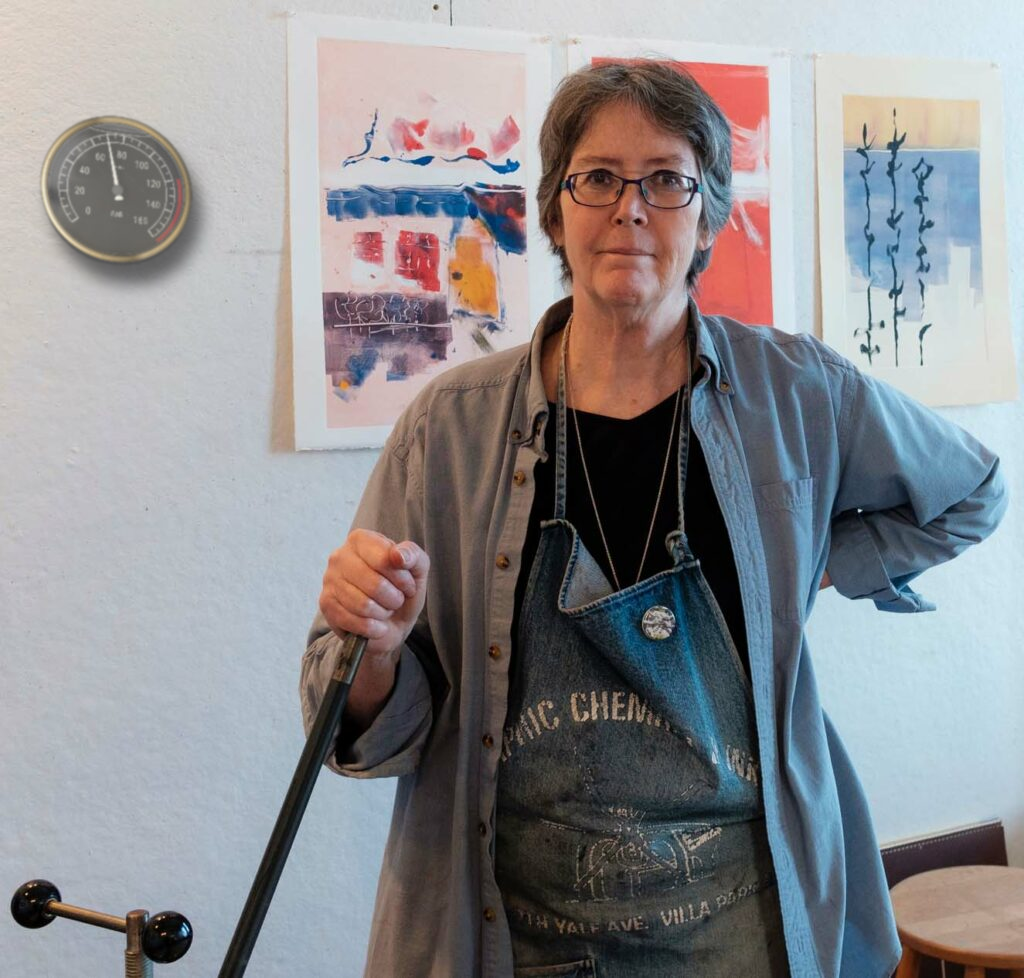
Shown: 70 bar
